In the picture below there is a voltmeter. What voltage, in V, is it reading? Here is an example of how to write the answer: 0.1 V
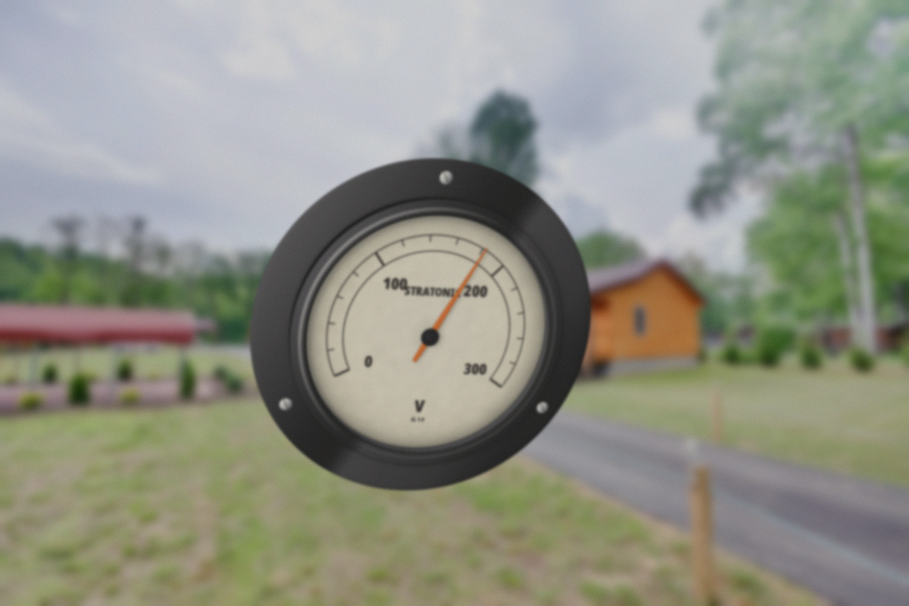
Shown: 180 V
